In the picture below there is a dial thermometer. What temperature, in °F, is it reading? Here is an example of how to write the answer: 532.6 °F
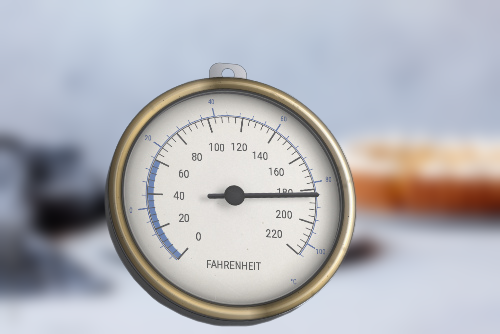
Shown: 184 °F
